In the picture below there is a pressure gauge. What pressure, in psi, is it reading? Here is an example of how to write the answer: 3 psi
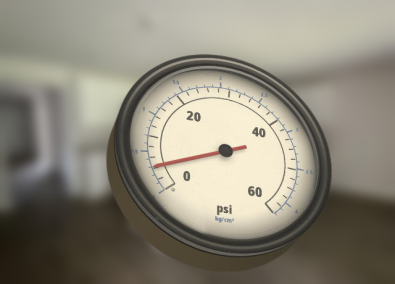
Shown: 4 psi
